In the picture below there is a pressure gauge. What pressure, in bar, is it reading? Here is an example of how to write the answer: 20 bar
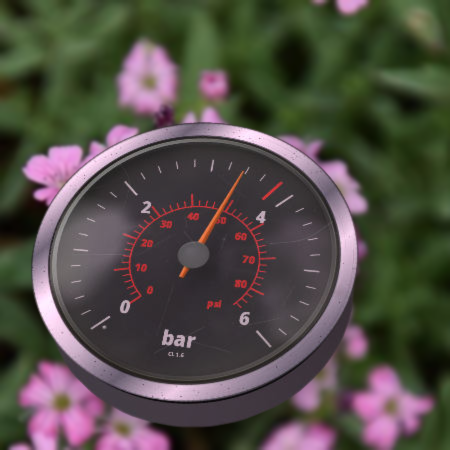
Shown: 3.4 bar
